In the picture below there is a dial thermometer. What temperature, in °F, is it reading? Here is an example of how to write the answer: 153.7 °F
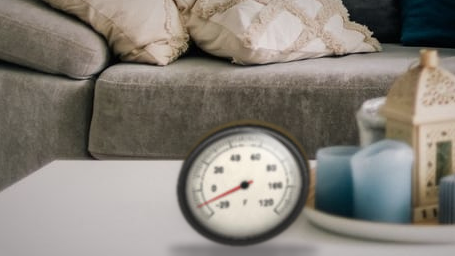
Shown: -10 °F
